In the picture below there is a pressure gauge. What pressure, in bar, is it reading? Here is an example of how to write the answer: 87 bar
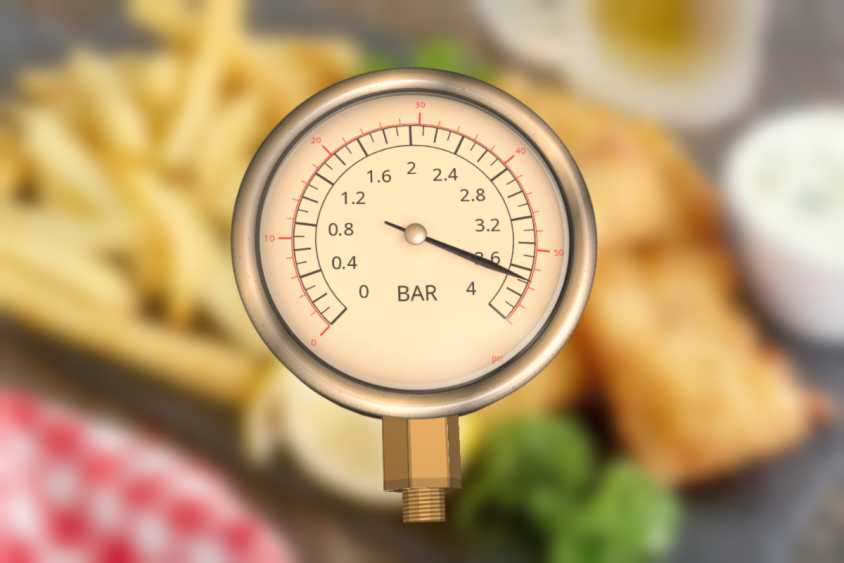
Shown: 3.7 bar
